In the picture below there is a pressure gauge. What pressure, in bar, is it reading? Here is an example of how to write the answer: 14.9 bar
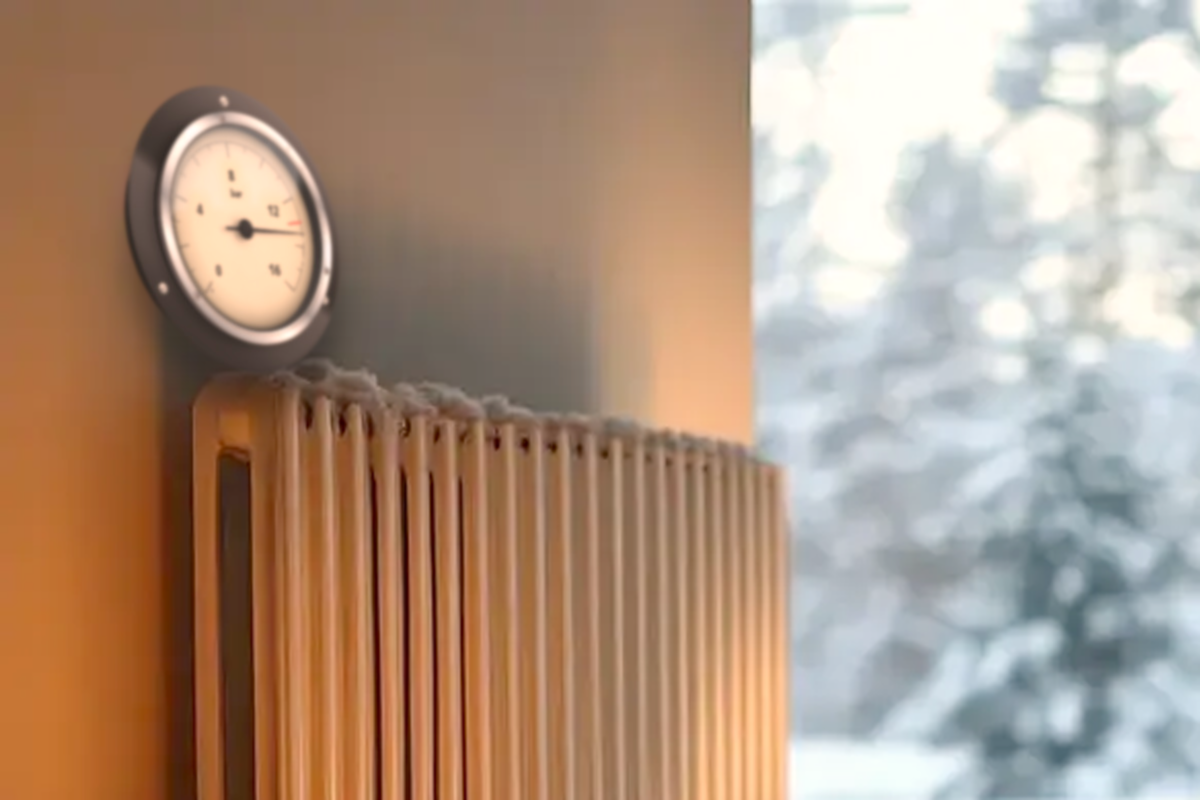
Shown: 13.5 bar
